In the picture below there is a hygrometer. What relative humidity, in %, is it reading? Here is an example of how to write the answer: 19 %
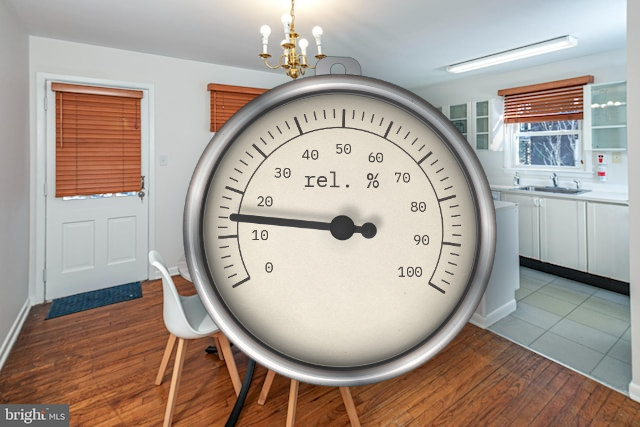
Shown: 14 %
